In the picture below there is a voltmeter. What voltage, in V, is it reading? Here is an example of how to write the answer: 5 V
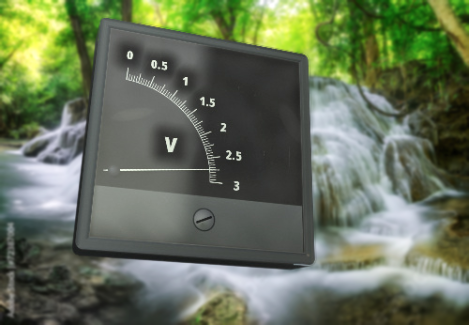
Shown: 2.75 V
